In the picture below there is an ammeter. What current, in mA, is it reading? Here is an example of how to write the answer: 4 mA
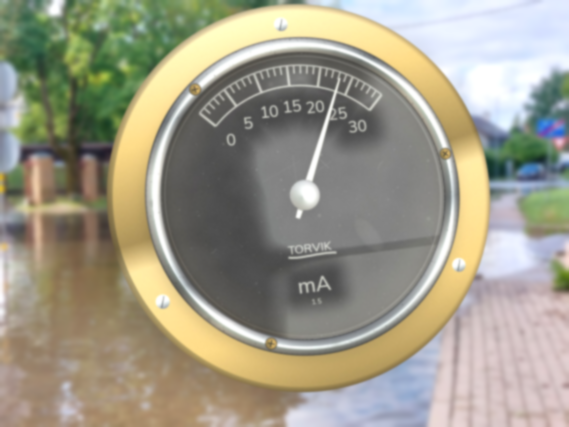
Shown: 23 mA
